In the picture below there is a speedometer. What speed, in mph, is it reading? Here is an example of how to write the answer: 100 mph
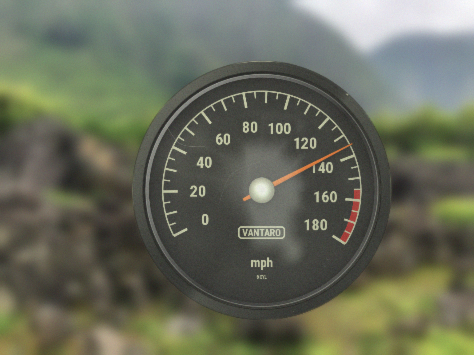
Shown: 135 mph
